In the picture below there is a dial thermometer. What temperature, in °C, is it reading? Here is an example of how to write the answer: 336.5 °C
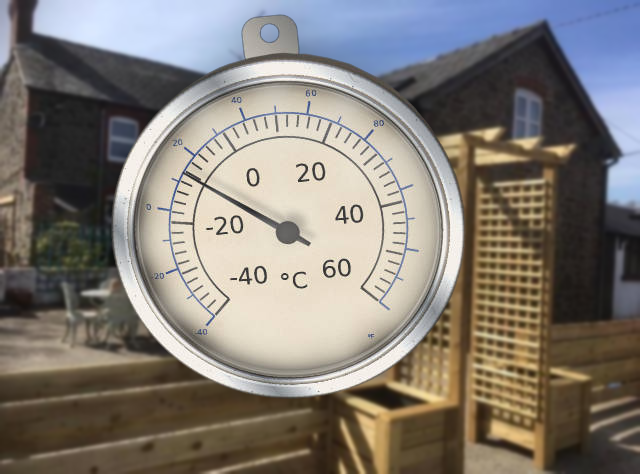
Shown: -10 °C
